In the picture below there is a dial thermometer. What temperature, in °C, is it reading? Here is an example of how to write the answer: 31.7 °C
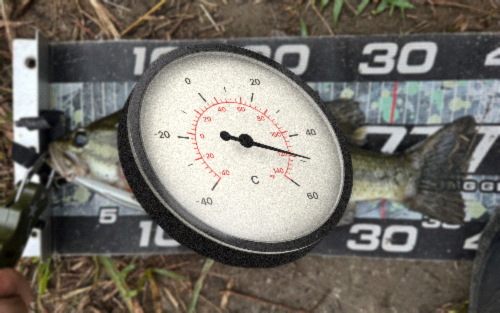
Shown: 50 °C
